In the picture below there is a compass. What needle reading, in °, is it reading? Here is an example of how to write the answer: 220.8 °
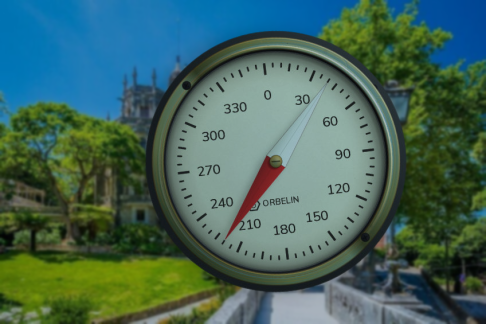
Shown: 220 °
